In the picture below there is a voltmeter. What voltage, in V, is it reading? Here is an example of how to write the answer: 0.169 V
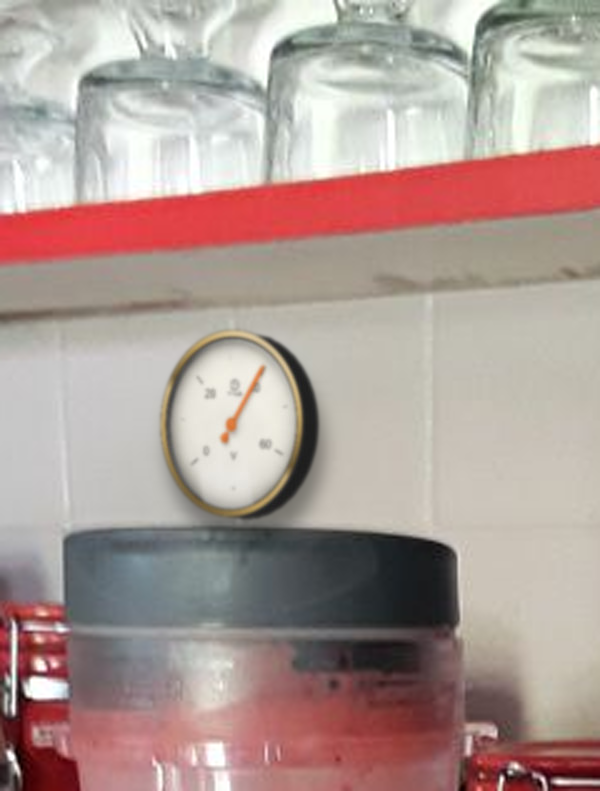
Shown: 40 V
